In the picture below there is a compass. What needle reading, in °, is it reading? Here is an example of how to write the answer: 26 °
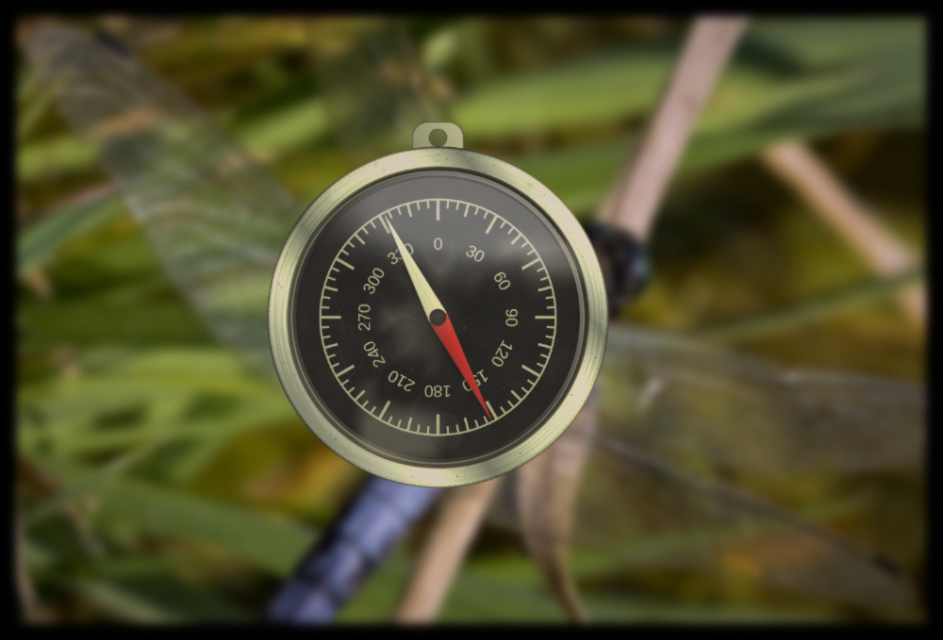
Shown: 152.5 °
